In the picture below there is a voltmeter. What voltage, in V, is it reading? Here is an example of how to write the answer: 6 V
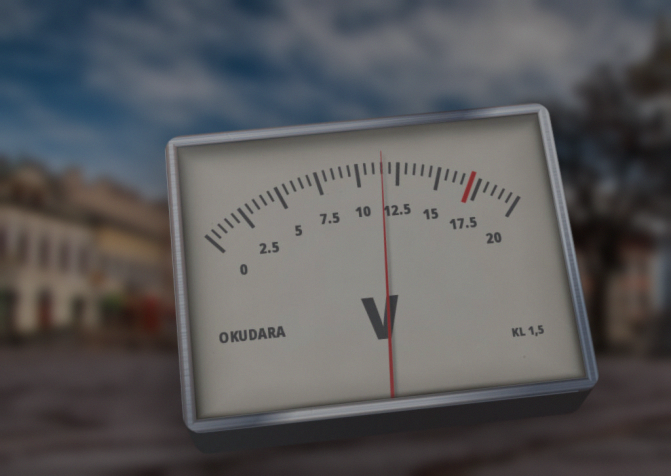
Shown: 11.5 V
